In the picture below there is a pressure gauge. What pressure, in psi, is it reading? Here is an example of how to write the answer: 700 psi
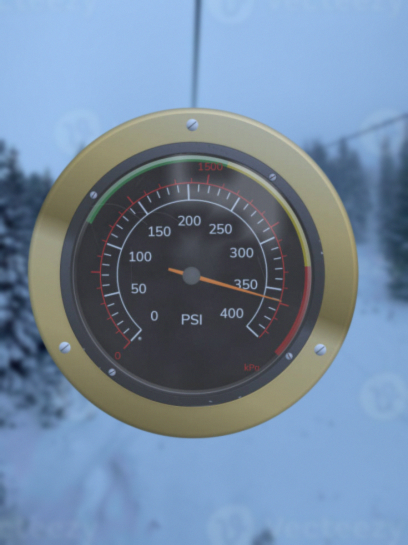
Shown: 360 psi
